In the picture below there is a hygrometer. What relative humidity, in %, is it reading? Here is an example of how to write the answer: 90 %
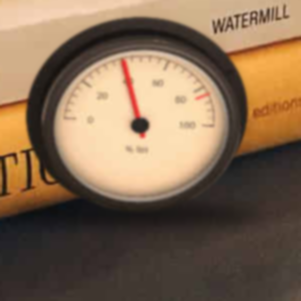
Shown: 40 %
